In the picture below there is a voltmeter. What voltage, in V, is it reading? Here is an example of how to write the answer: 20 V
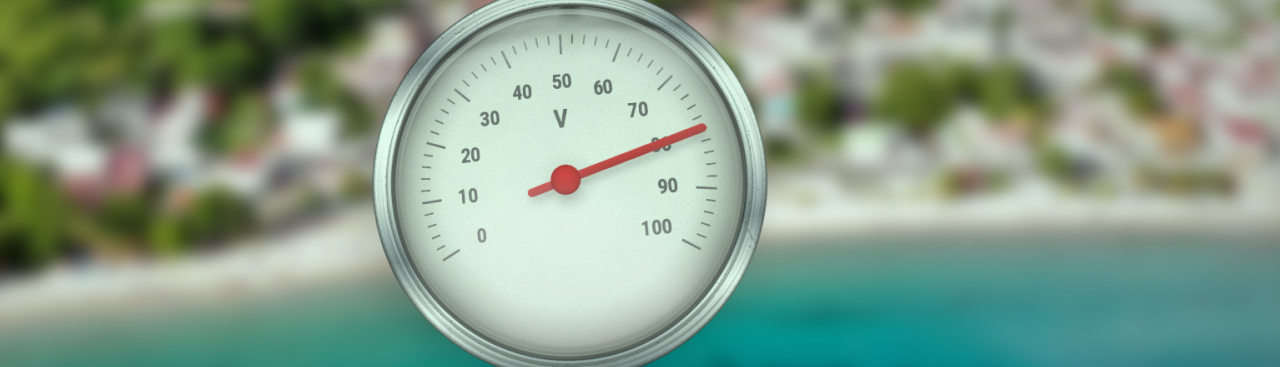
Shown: 80 V
